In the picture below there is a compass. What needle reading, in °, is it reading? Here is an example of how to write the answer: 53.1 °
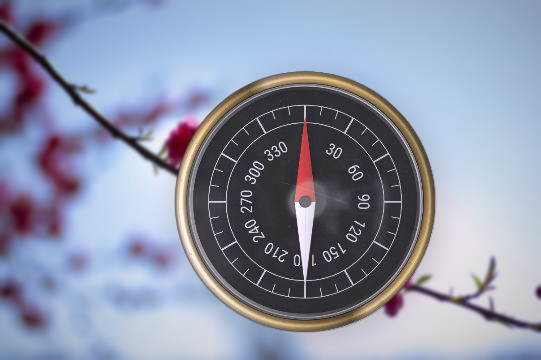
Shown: 0 °
